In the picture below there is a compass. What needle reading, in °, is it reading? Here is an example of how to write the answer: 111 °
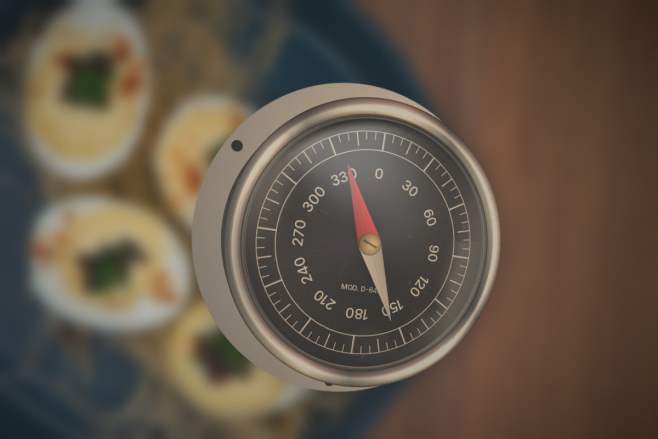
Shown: 335 °
